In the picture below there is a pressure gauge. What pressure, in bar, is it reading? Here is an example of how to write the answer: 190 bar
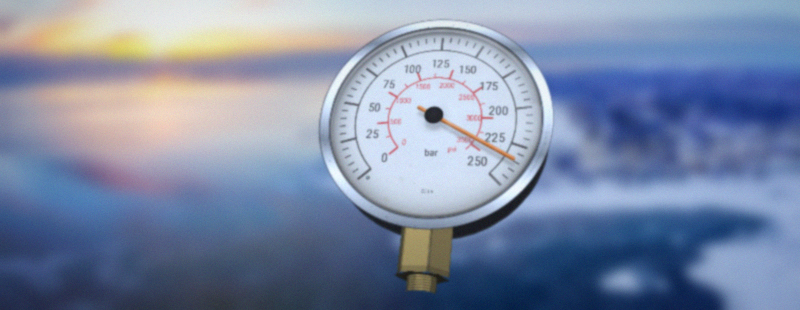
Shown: 235 bar
